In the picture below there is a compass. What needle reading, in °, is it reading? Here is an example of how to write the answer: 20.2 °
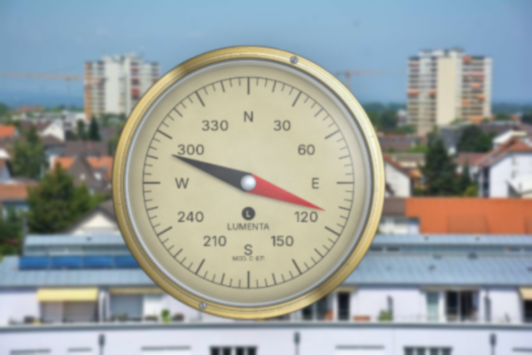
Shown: 110 °
